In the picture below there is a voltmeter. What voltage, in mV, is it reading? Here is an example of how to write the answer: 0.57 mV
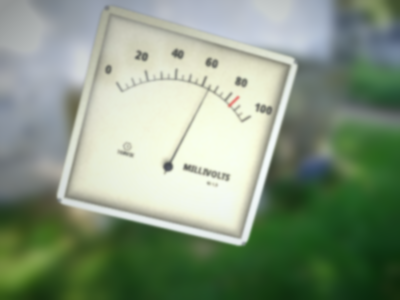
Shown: 65 mV
